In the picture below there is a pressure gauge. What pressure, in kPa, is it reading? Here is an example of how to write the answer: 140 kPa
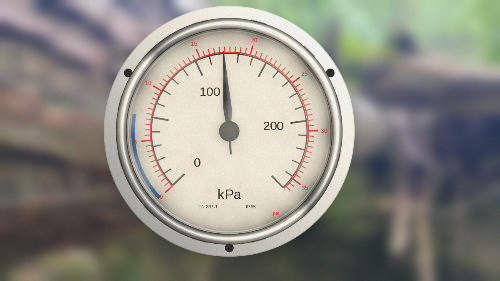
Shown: 120 kPa
